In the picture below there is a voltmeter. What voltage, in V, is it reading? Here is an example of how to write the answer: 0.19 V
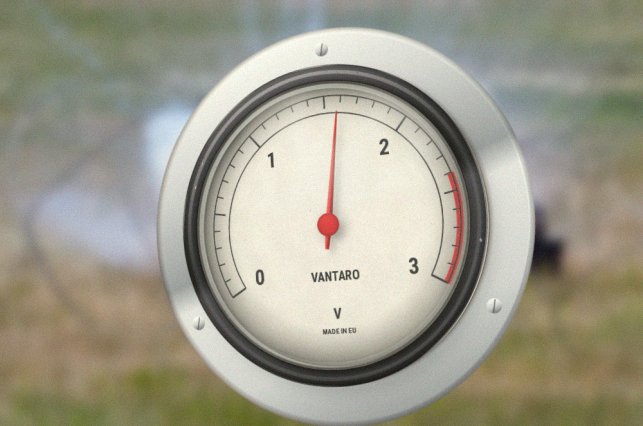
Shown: 1.6 V
